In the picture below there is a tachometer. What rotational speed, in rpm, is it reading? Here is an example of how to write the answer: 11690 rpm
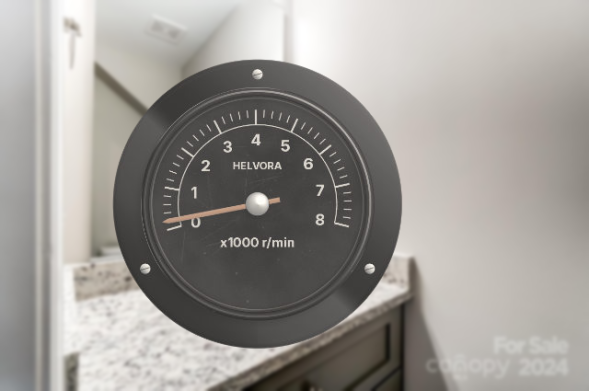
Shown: 200 rpm
